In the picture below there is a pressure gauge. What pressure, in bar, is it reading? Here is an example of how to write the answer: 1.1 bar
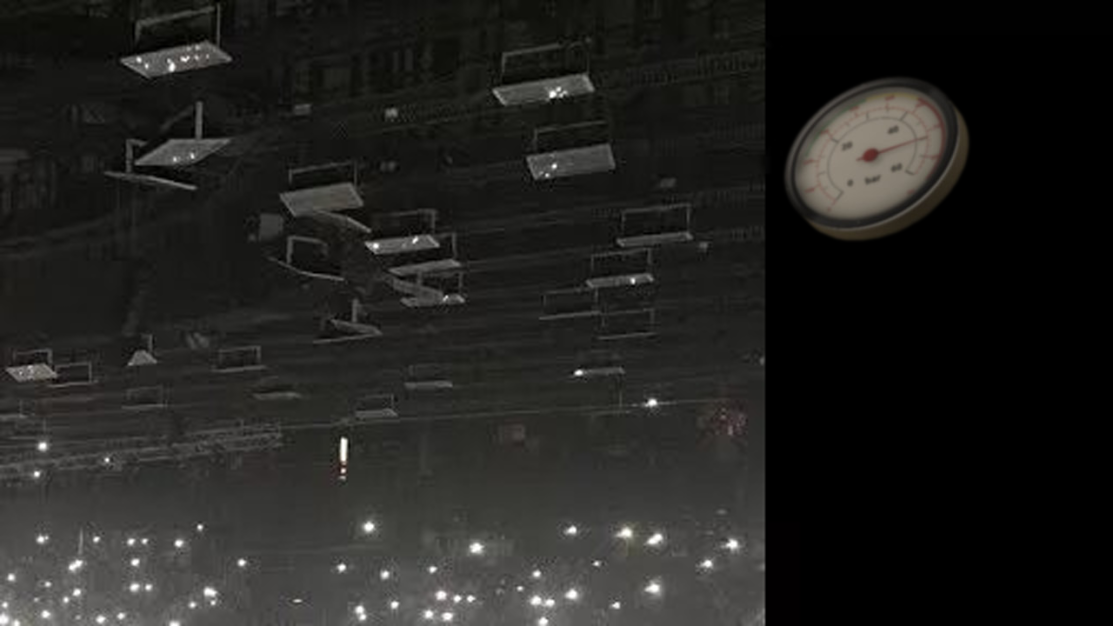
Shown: 50 bar
